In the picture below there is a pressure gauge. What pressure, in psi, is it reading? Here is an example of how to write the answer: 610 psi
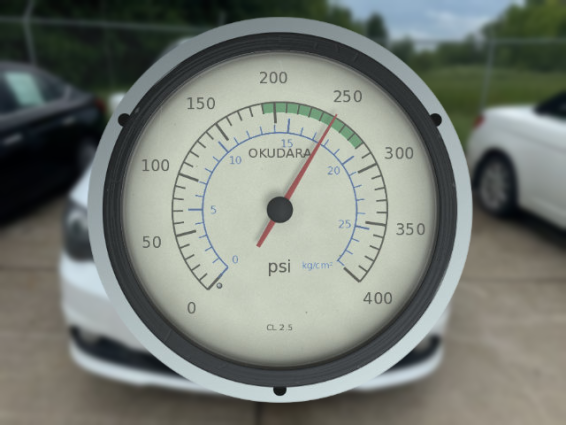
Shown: 250 psi
